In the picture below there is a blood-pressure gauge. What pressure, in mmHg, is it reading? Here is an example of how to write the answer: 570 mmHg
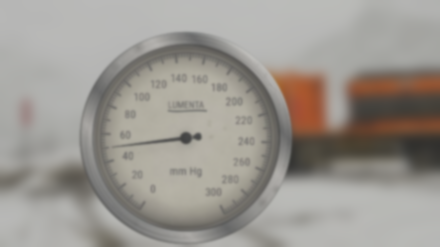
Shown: 50 mmHg
